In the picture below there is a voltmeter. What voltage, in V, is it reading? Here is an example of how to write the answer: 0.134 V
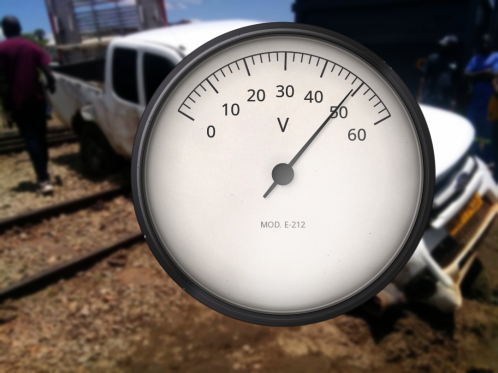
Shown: 49 V
